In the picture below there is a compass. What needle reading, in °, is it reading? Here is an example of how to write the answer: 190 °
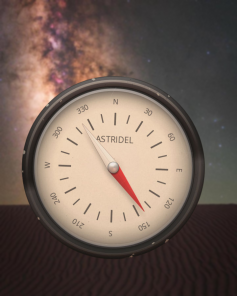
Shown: 142.5 °
